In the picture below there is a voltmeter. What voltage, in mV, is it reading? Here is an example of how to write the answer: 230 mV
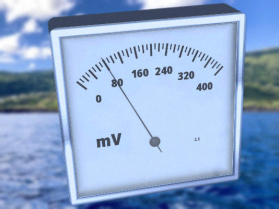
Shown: 80 mV
